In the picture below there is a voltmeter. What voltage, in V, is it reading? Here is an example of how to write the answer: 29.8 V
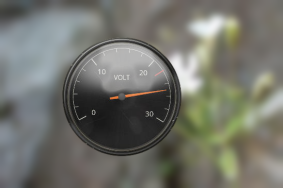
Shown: 25 V
